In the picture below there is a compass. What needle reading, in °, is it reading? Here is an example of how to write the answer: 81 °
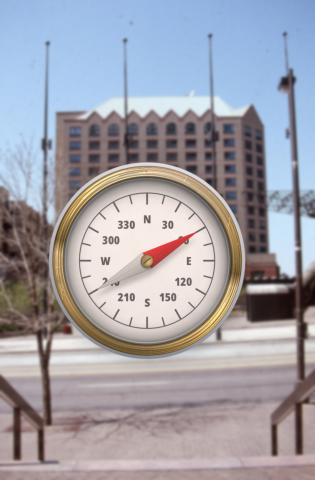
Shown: 60 °
